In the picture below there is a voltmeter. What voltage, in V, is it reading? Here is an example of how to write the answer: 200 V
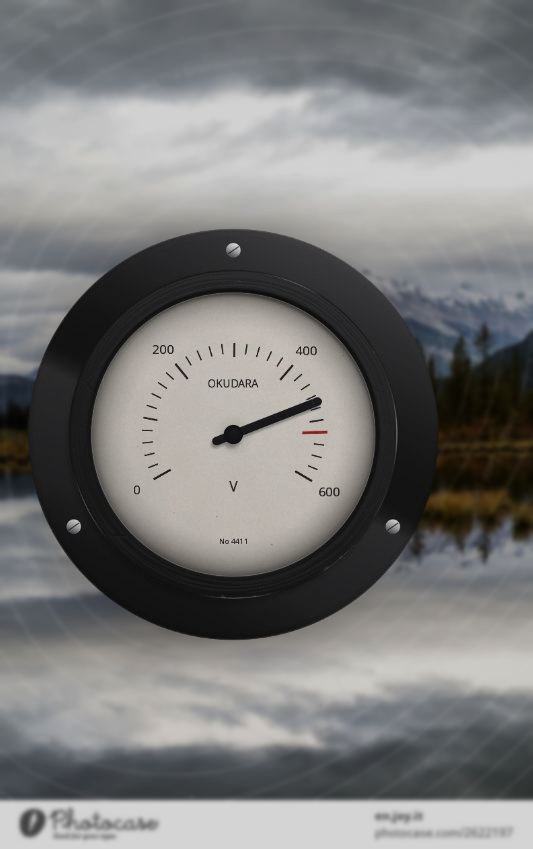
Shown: 470 V
